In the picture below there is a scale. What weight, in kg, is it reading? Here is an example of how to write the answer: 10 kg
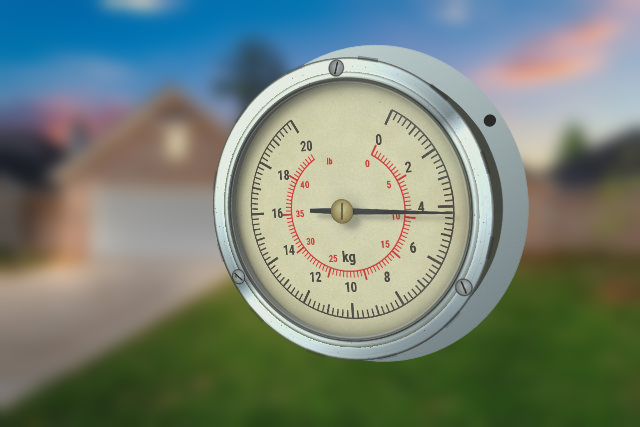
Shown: 4.2 kg
